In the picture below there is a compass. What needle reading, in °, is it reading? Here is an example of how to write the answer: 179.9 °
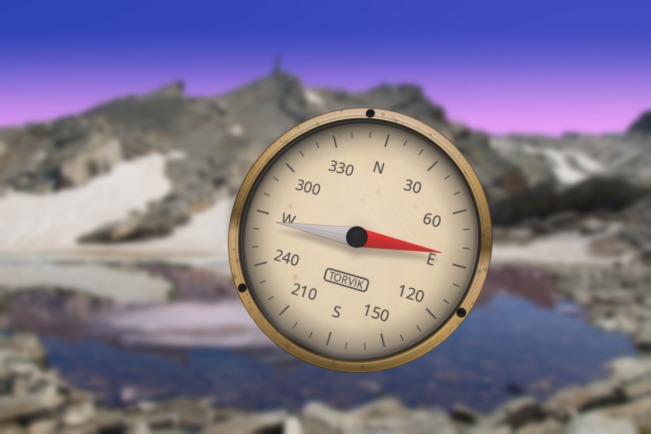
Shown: 85 °
